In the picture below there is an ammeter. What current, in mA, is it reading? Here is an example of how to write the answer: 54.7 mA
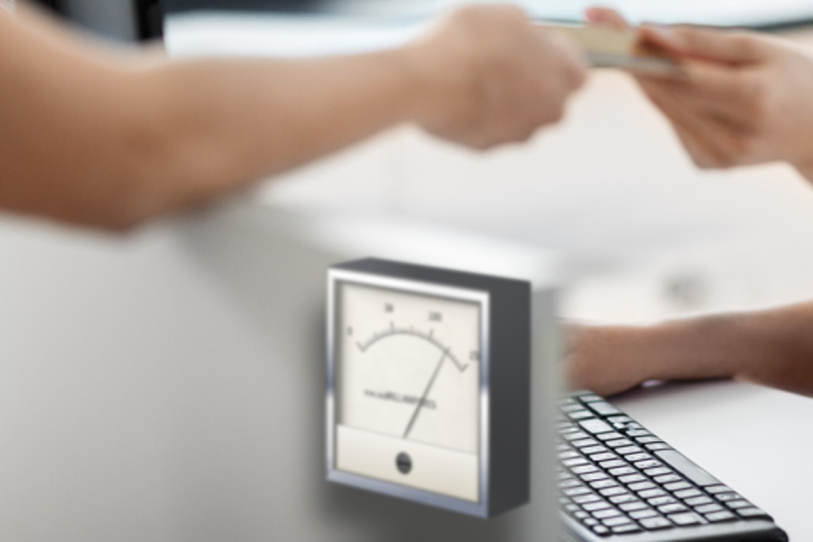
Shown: 125 mA
